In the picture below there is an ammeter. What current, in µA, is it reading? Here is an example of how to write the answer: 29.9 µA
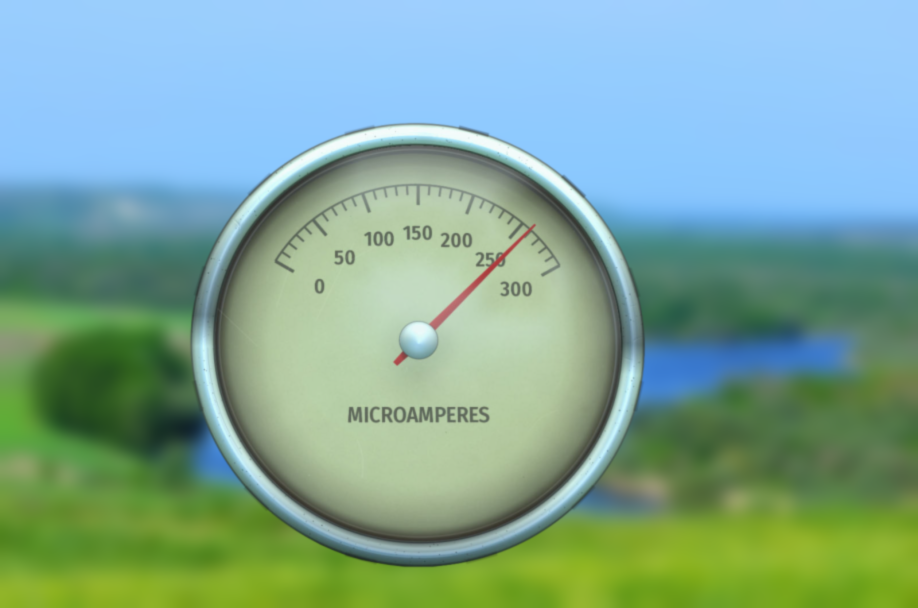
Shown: 260 µA
